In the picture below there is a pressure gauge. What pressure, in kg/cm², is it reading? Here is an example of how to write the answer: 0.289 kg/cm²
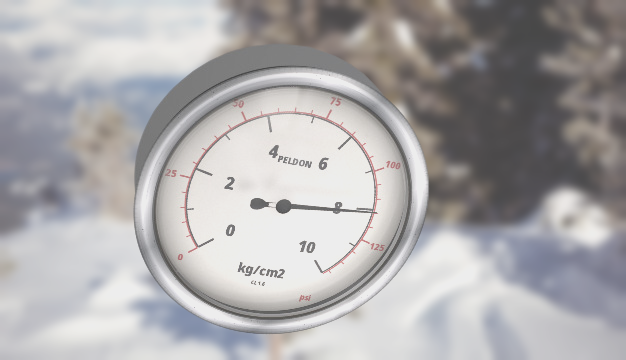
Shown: 8 kg/cm²
